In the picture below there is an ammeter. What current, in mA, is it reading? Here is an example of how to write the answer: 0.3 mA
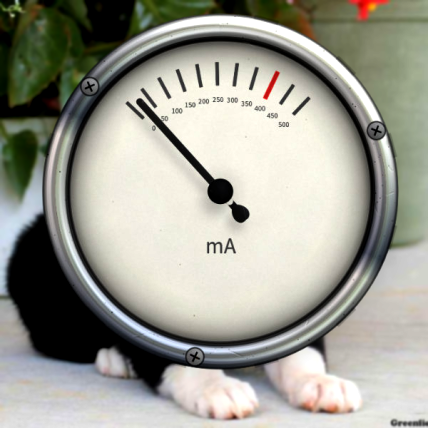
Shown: 25 mA
